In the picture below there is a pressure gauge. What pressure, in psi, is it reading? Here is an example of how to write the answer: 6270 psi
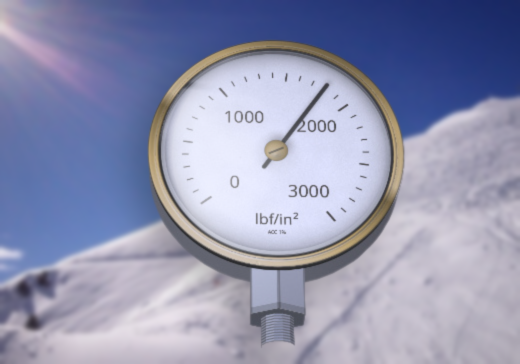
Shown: 1800 psi
